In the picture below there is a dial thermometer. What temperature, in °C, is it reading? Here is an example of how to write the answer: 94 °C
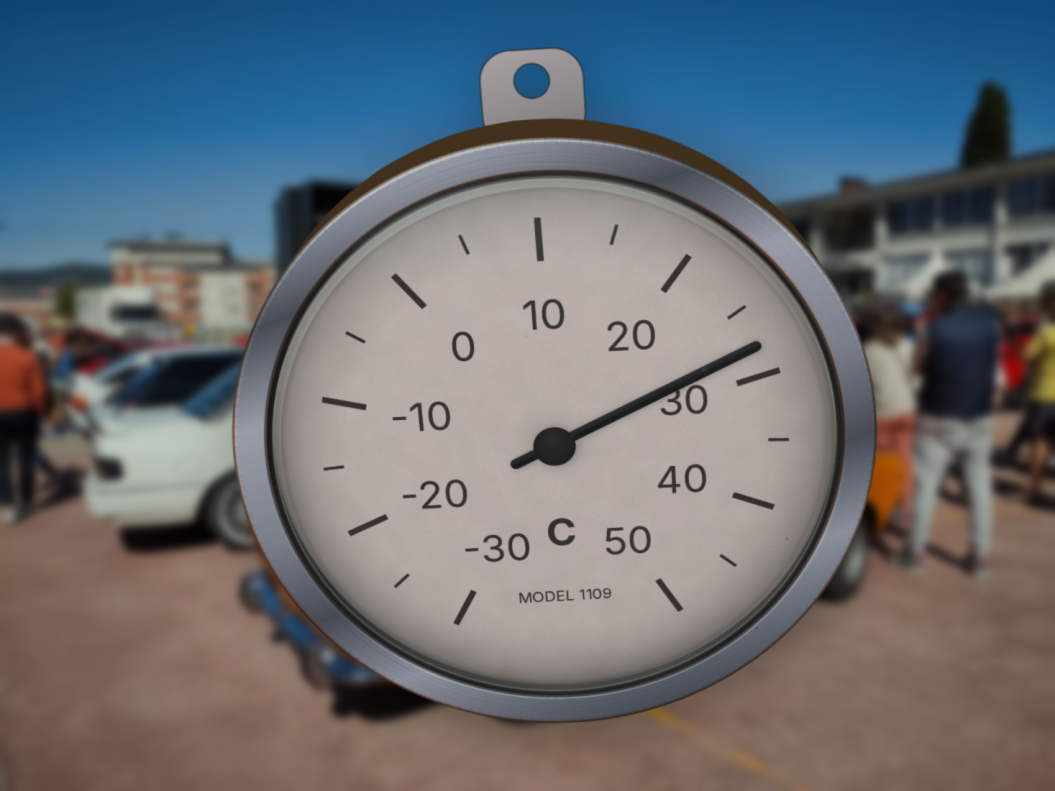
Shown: 27.5 °C
